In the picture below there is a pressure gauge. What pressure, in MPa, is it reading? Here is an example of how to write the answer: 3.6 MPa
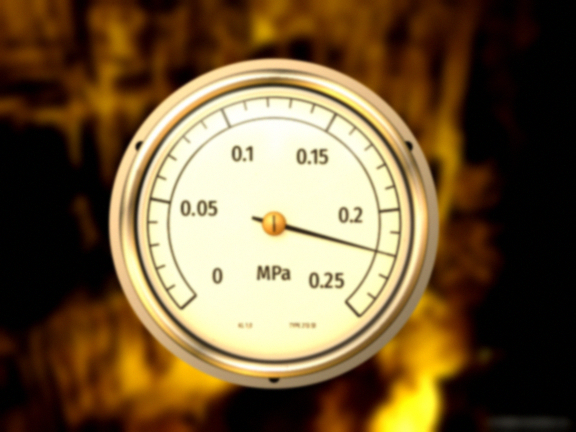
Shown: 0.22 MPa
